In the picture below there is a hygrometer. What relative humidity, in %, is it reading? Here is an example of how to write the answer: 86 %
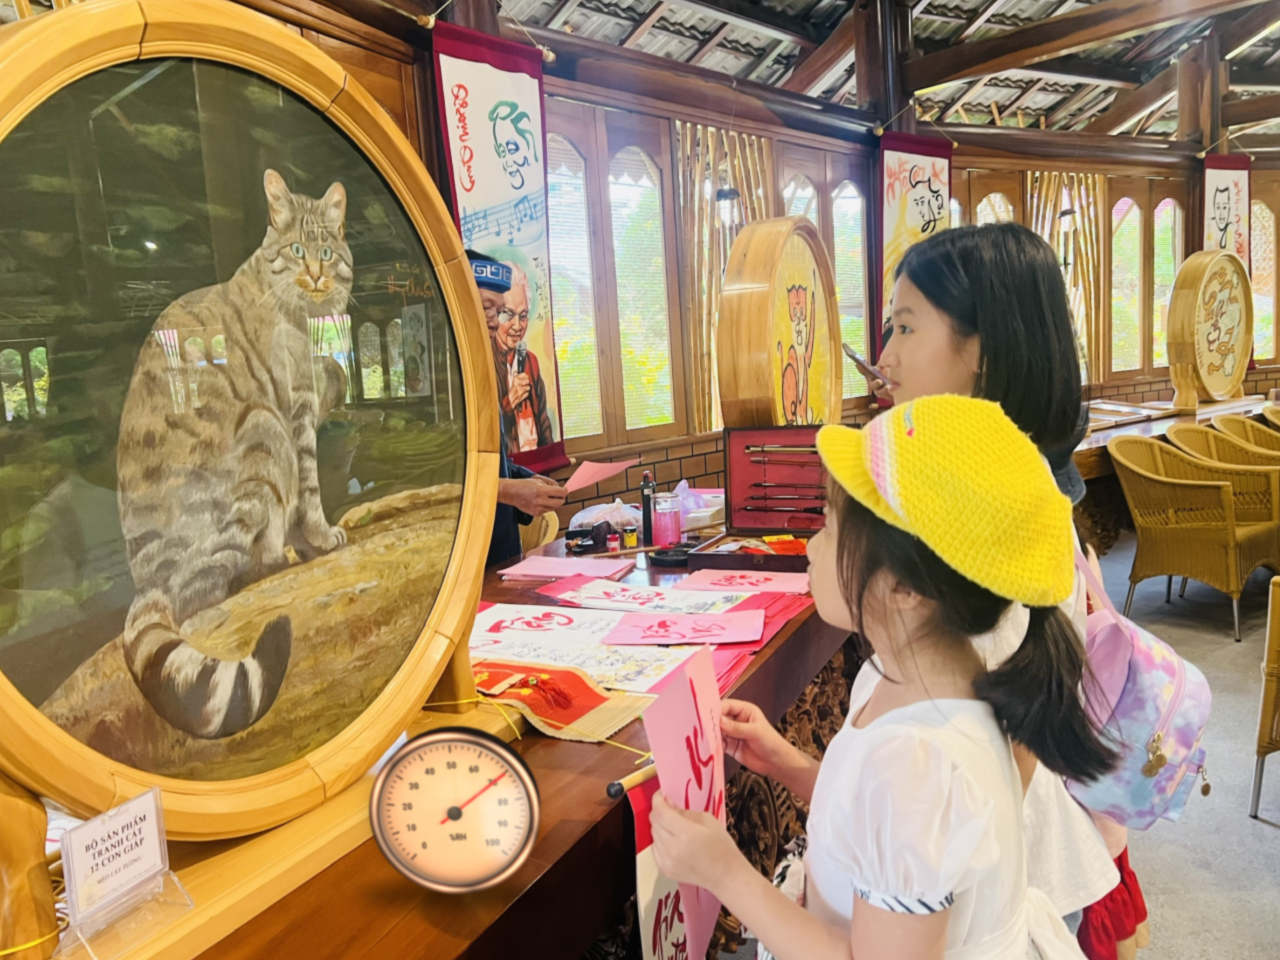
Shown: 70 %
